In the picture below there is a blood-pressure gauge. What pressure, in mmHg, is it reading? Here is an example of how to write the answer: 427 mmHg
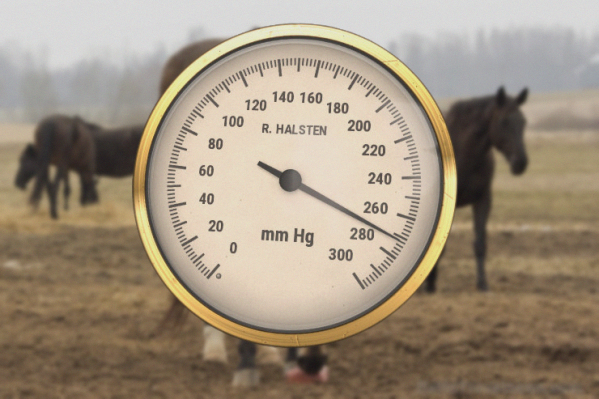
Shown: 272 mmHg
